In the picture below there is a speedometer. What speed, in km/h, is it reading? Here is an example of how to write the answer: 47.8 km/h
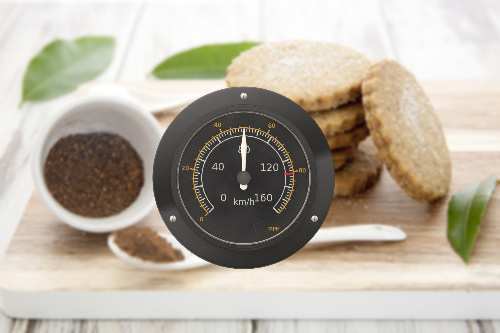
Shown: 80 km/h
